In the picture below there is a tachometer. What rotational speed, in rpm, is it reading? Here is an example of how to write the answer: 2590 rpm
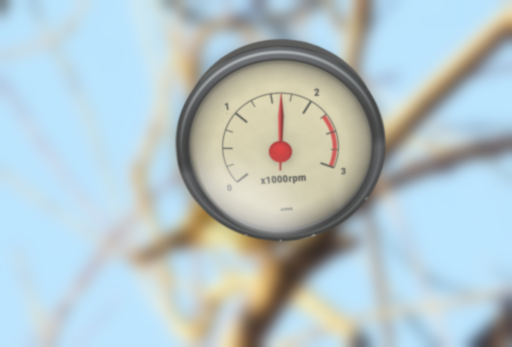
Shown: 1625 rpm
